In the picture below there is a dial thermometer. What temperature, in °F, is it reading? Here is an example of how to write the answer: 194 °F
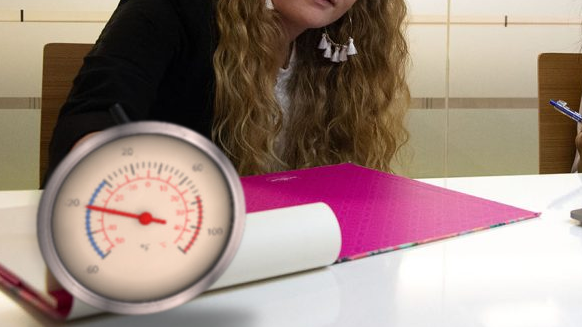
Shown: -20 °F
